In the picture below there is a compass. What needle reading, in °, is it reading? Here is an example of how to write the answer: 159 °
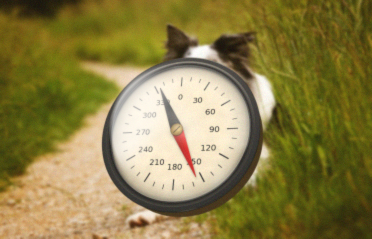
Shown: 155 °
